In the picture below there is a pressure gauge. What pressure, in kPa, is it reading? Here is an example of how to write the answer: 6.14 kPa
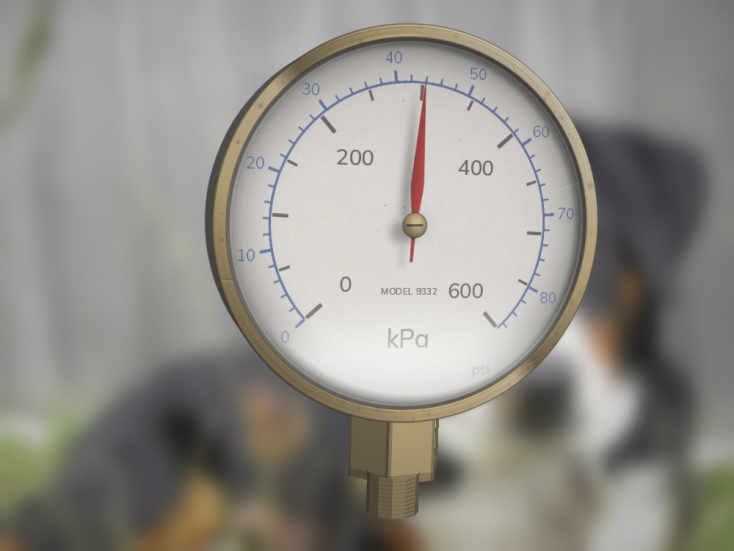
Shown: 300 kPa
